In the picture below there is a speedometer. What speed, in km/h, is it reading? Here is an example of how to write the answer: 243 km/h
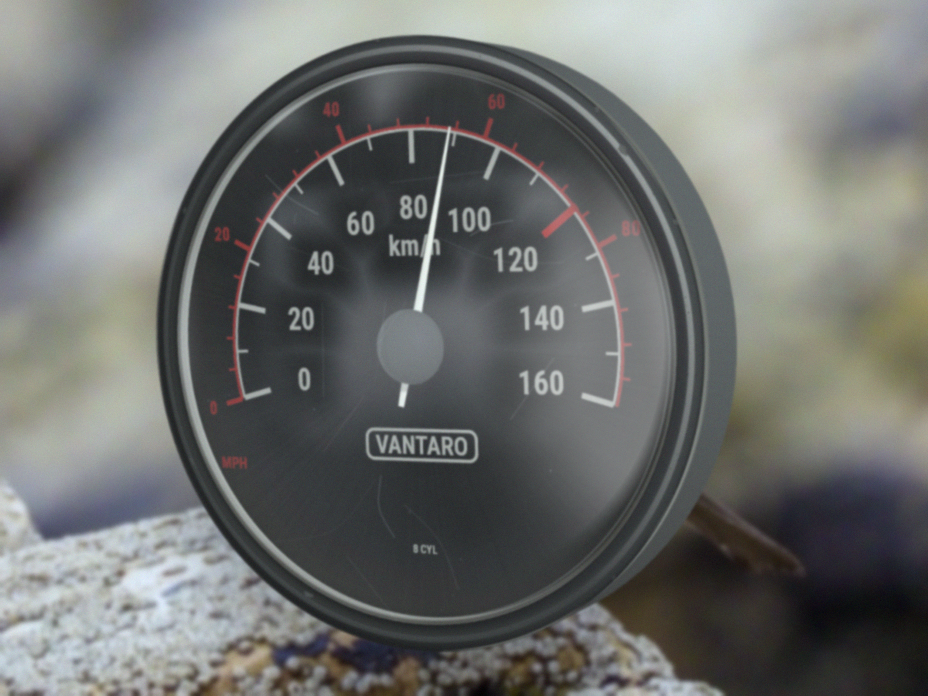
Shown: 90 km/h
